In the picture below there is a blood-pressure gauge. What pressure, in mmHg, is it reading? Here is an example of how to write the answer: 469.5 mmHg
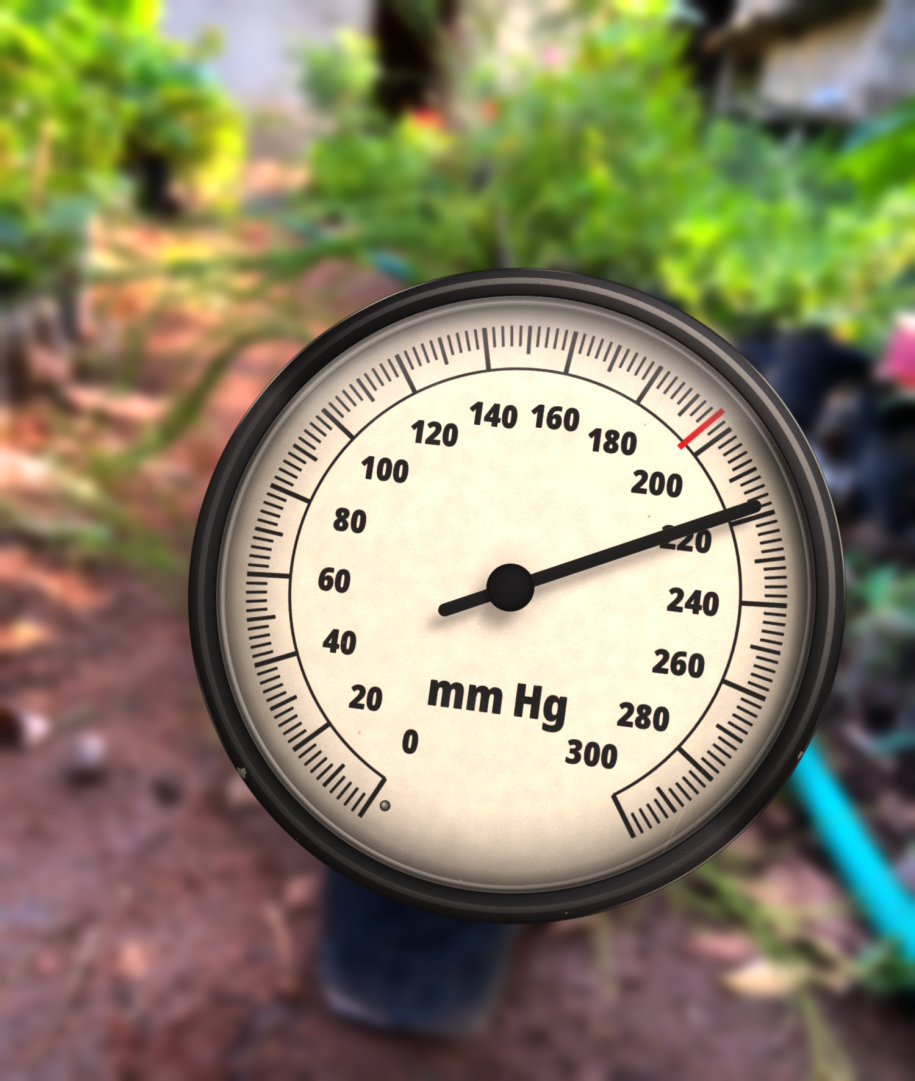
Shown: 218 mmHg
